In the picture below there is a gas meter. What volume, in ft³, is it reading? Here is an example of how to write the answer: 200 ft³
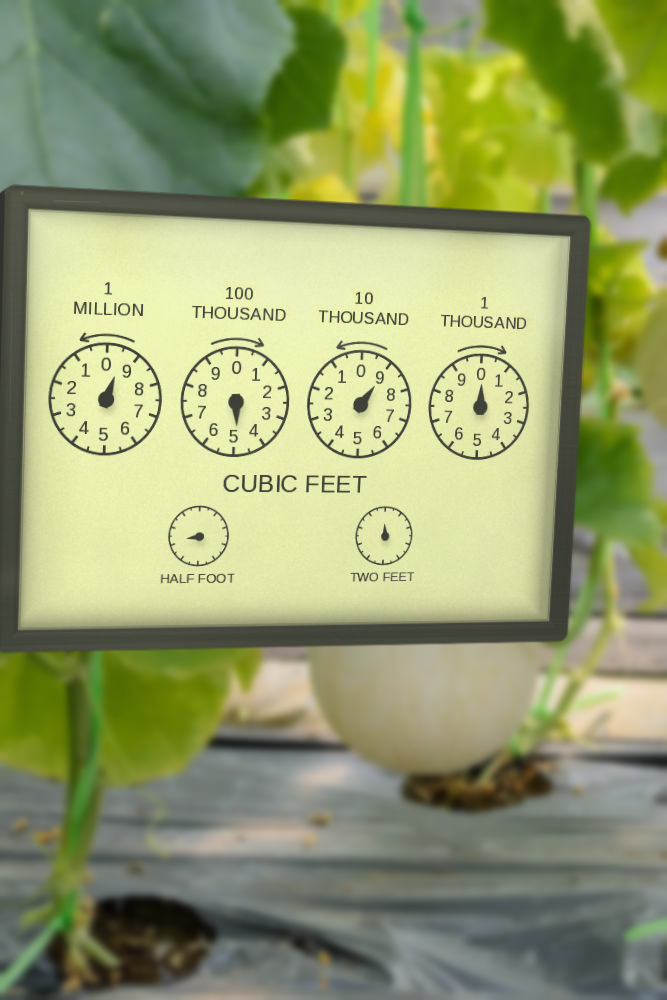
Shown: 949000 ft³
